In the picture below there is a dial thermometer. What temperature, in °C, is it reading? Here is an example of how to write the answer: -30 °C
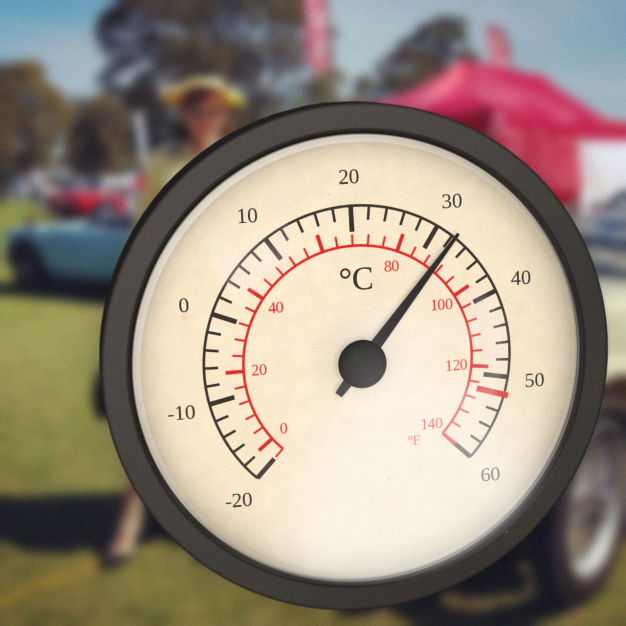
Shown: 32 °C
